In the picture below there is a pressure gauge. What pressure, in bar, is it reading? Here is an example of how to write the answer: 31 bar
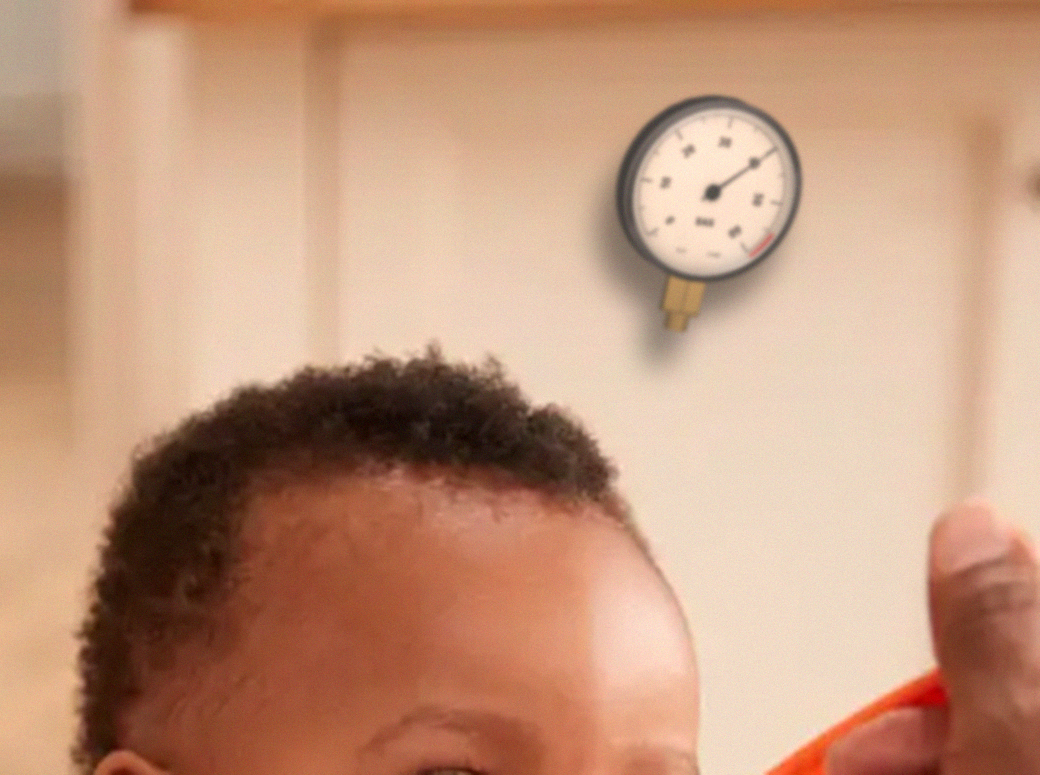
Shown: 40 bar
